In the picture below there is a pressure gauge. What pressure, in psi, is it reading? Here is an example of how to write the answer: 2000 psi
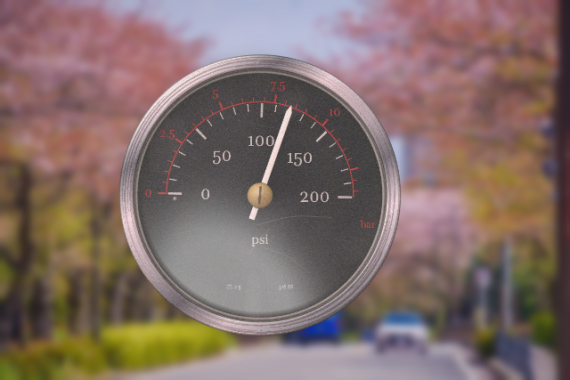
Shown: 120 psi
